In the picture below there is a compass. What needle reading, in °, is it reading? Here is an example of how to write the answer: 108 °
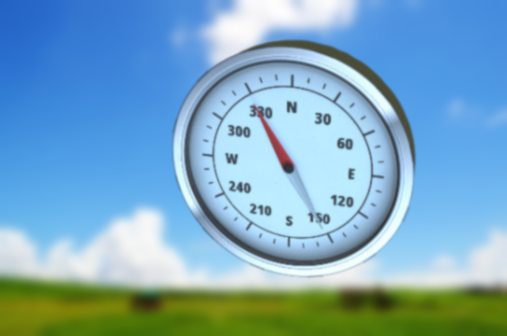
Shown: 330 °
